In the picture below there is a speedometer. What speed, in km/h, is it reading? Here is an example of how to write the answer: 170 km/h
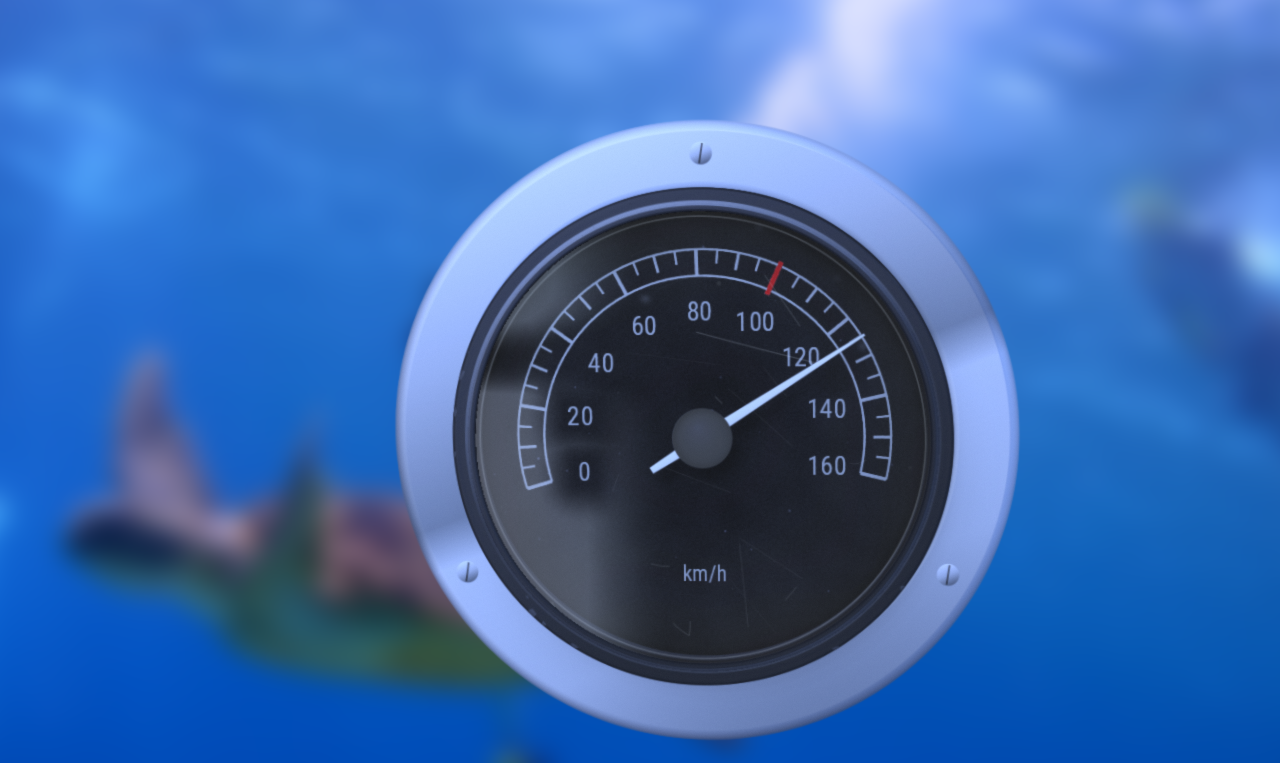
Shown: 125 km/h
